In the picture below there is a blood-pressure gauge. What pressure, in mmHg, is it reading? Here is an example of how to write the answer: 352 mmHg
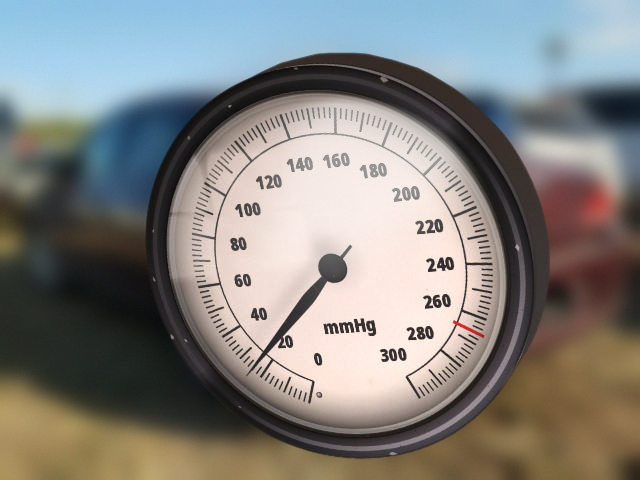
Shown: 24 mmHg
